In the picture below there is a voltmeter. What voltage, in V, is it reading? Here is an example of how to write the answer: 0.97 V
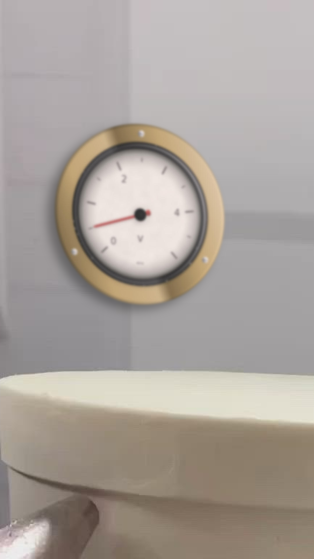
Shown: 0.5 V
